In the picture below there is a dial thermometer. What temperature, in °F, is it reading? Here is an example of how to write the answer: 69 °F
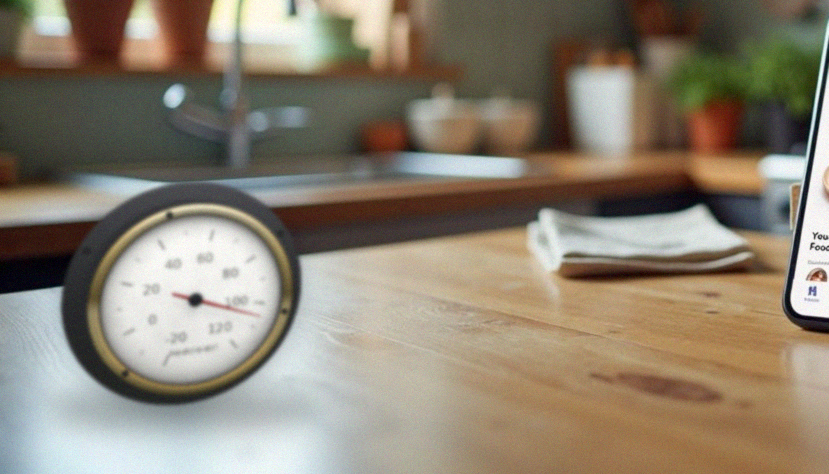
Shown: 105 °F
